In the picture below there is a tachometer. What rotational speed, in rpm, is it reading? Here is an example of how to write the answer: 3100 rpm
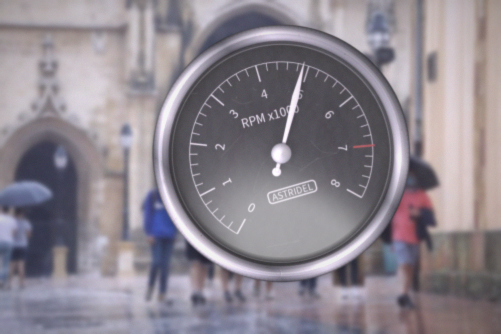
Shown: 4900 rpm
